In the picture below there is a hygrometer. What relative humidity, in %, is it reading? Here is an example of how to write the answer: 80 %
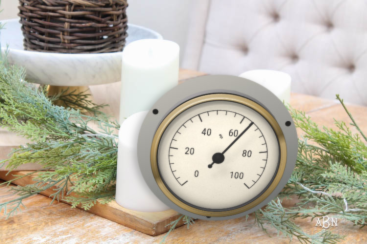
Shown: 64 %
